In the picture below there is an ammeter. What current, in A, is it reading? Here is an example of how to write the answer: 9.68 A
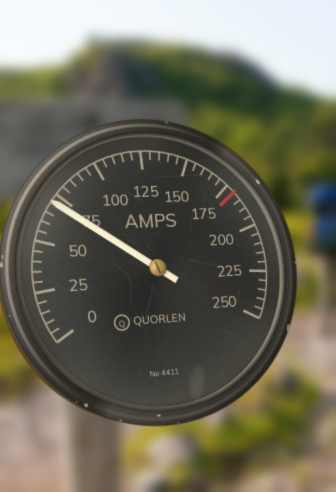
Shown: 70 A
